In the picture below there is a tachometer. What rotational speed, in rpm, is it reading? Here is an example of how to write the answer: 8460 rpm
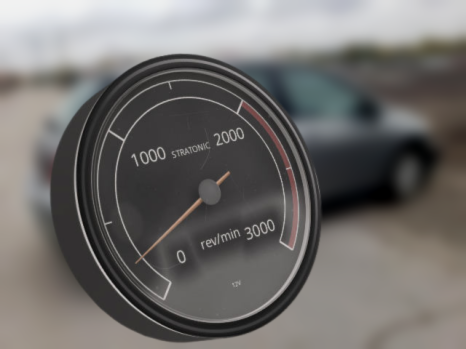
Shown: 250 rpm
